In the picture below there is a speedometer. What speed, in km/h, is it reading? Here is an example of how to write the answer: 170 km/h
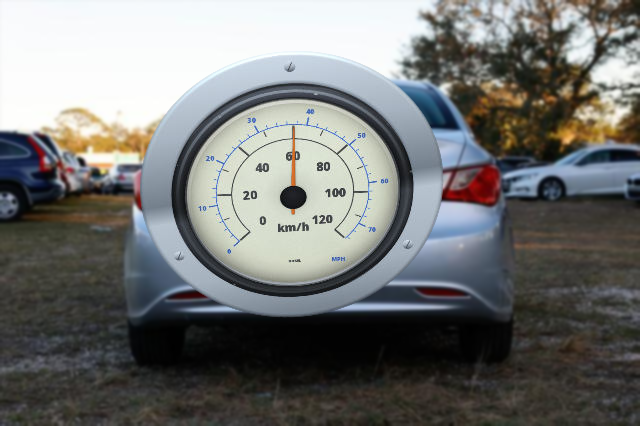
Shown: 60 km/h
